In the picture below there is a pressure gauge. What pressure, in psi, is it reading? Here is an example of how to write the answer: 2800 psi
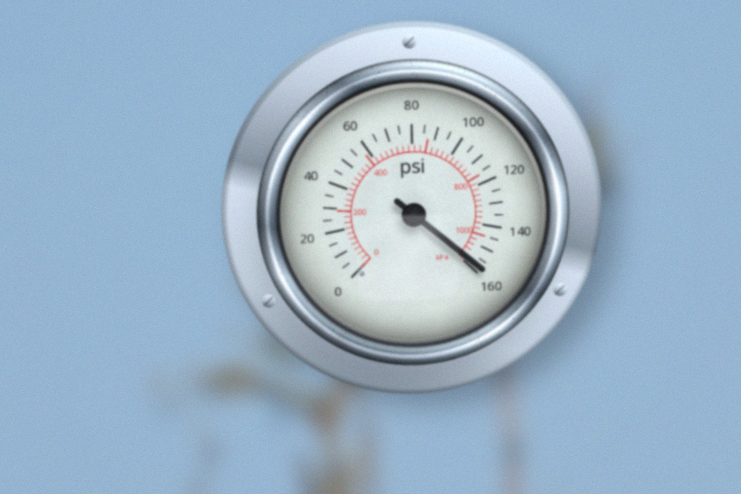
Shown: 157.5 psi
